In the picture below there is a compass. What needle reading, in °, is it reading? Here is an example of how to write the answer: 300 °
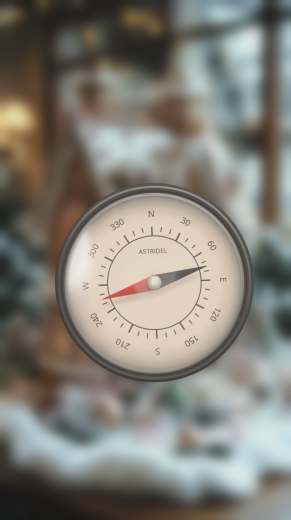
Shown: 255 °
